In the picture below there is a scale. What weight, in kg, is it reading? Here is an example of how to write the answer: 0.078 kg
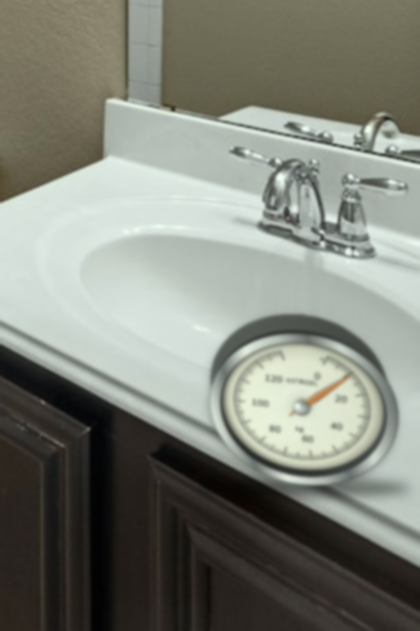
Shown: 10 kg
